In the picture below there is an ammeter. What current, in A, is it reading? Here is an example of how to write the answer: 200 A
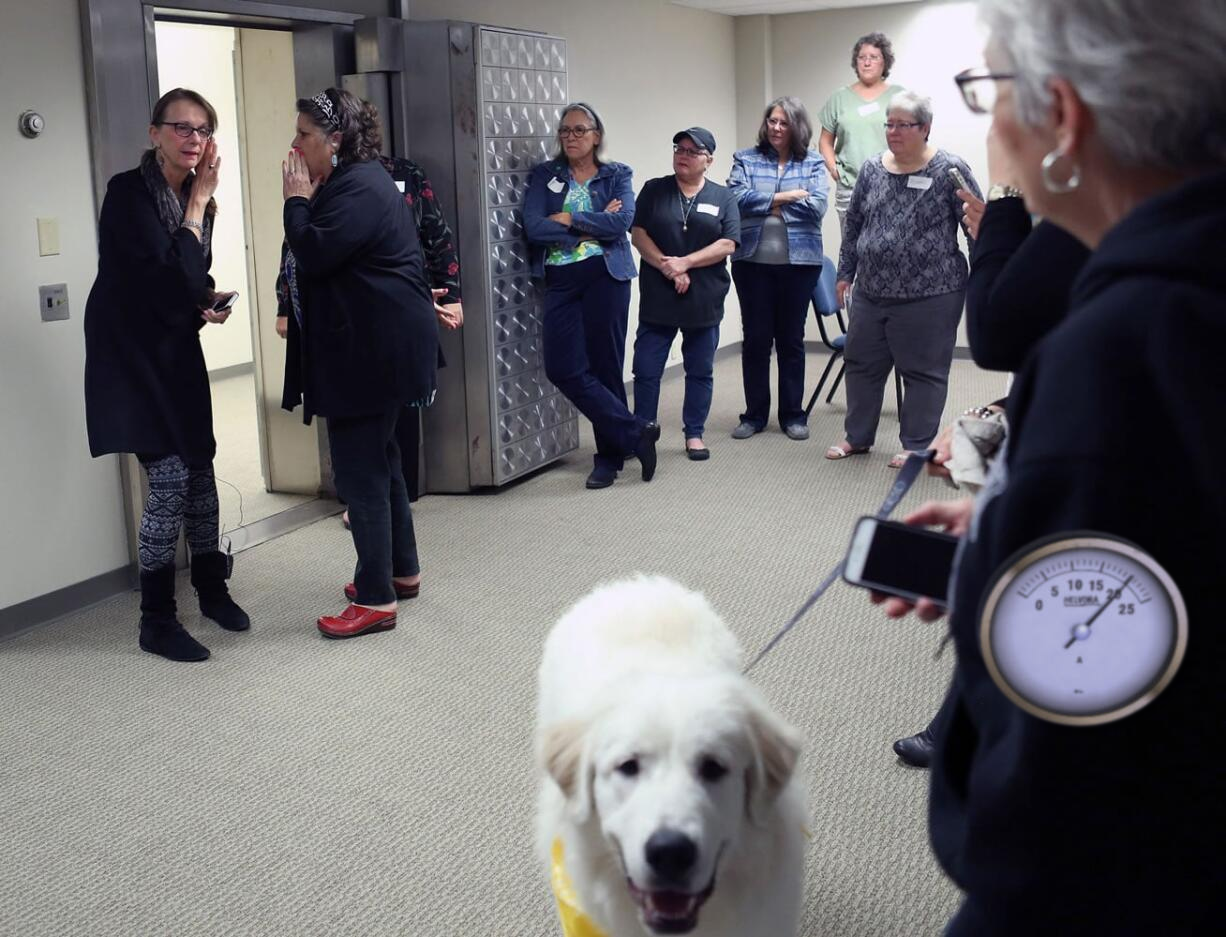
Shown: 20 A
